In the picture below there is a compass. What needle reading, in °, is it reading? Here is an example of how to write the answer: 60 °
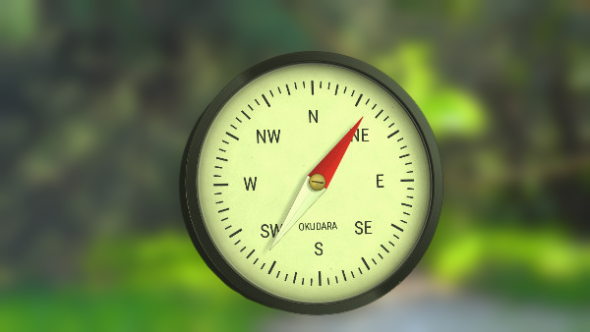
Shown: 37.5 °
